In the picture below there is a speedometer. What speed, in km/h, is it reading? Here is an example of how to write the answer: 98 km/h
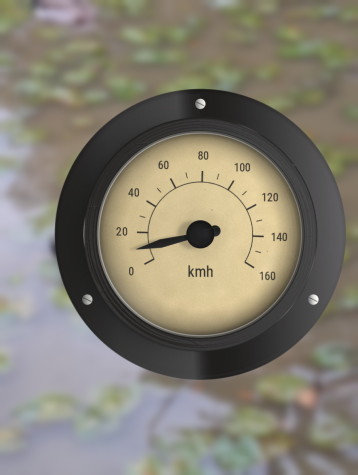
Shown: 10 km/h
